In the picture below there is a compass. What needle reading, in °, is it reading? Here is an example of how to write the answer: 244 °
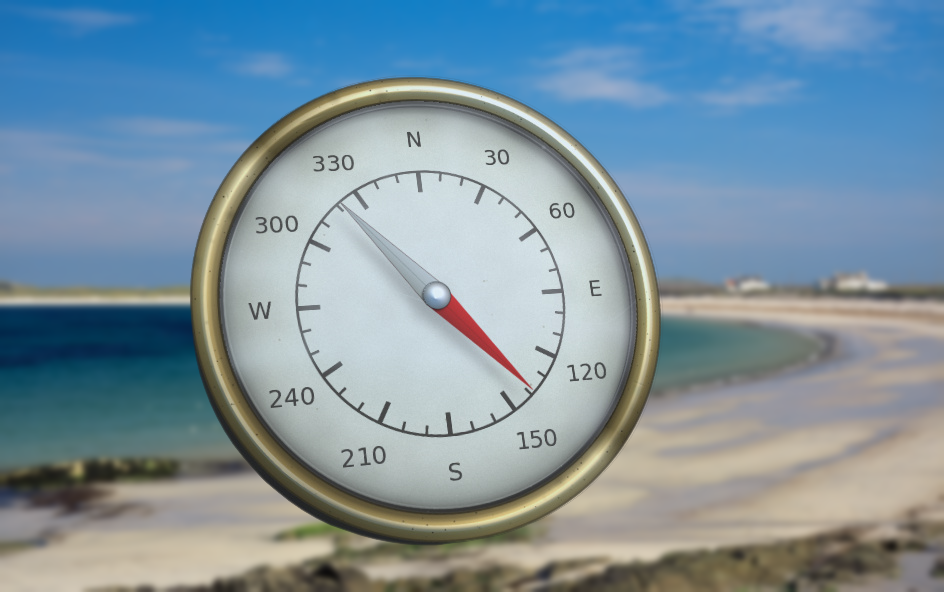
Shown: 140 °
